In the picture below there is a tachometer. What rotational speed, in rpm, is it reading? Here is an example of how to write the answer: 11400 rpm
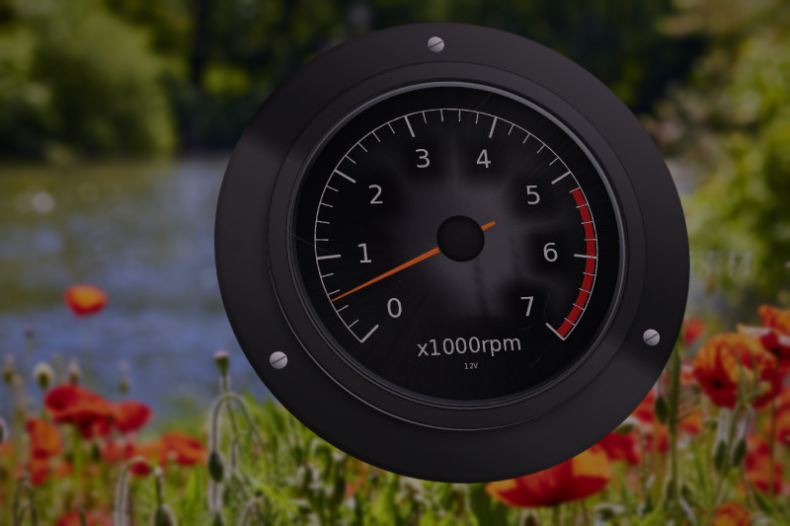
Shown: 500 rpm
